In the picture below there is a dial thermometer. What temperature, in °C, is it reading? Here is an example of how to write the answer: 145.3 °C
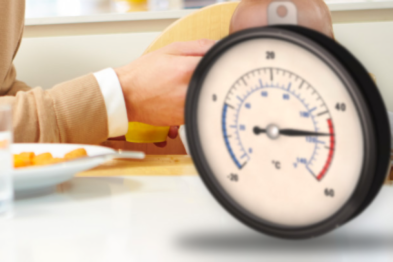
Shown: 46 °C
